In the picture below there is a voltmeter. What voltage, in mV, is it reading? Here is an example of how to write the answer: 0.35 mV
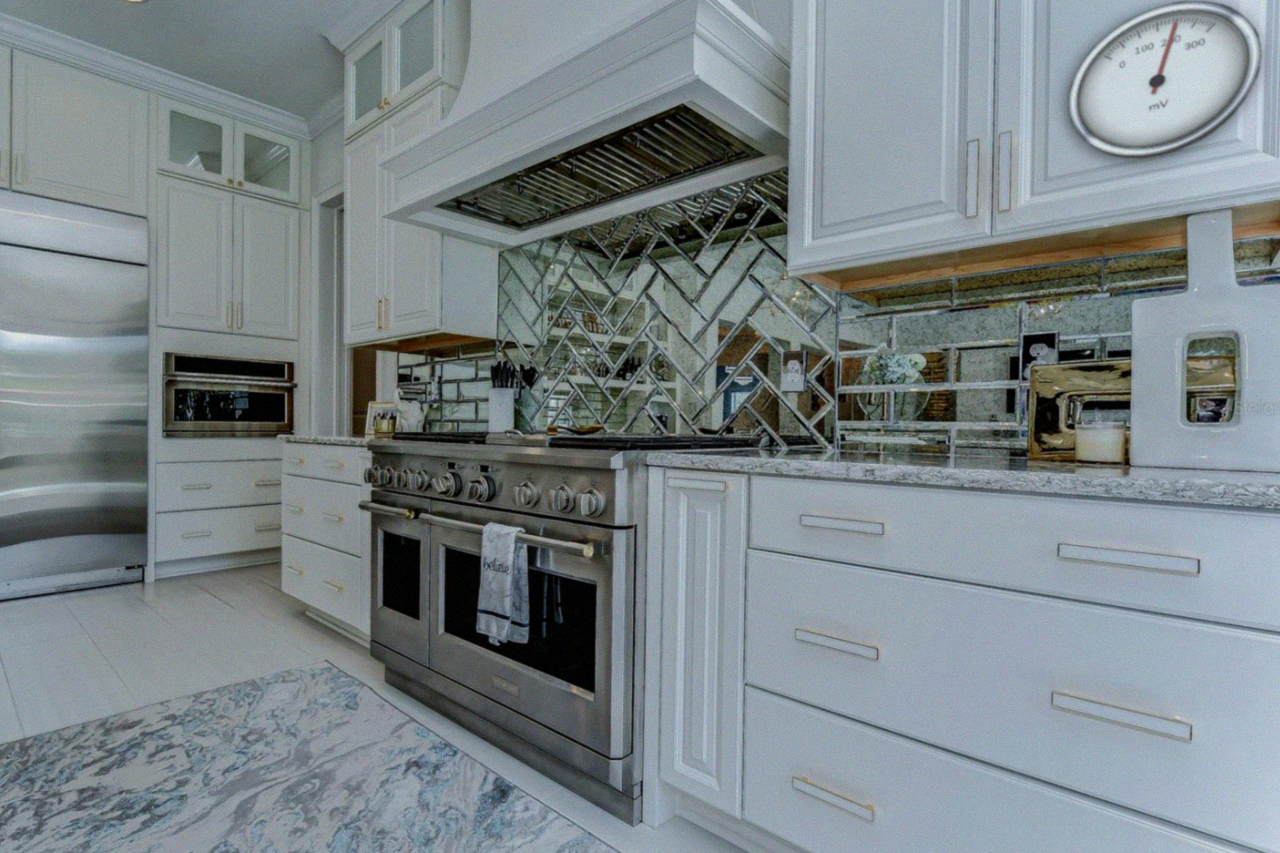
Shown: 200 mV
